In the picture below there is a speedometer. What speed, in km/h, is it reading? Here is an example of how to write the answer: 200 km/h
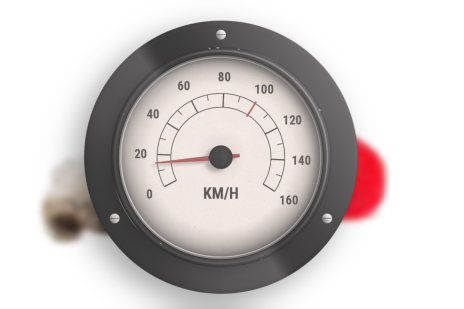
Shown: 15 km/h
